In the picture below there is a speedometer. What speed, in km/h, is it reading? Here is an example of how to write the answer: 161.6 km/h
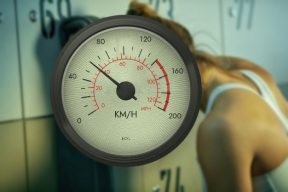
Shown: 60 km/h
